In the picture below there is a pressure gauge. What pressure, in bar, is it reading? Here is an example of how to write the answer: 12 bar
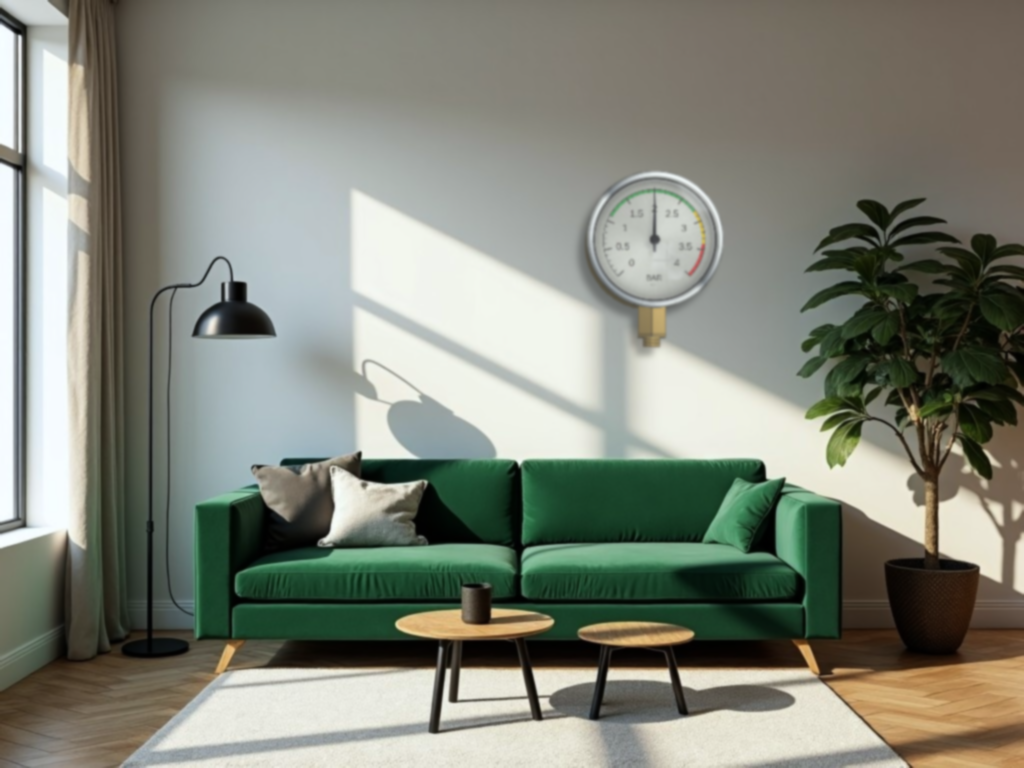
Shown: 2 bar
